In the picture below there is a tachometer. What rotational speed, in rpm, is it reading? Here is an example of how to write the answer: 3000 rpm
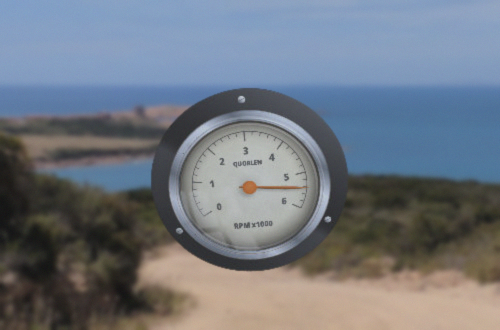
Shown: 5400 rpm
